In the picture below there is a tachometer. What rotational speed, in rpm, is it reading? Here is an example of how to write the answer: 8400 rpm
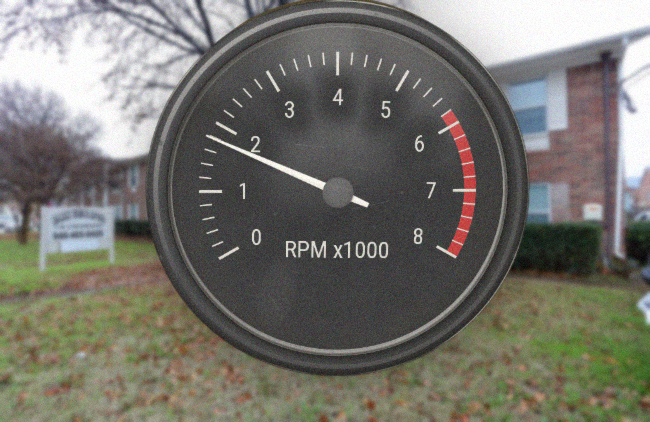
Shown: 1800 rpm
